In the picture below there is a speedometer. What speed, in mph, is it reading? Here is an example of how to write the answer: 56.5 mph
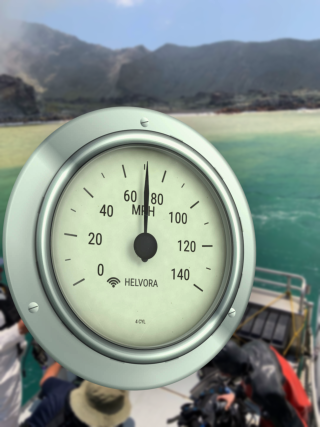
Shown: 70 mph
